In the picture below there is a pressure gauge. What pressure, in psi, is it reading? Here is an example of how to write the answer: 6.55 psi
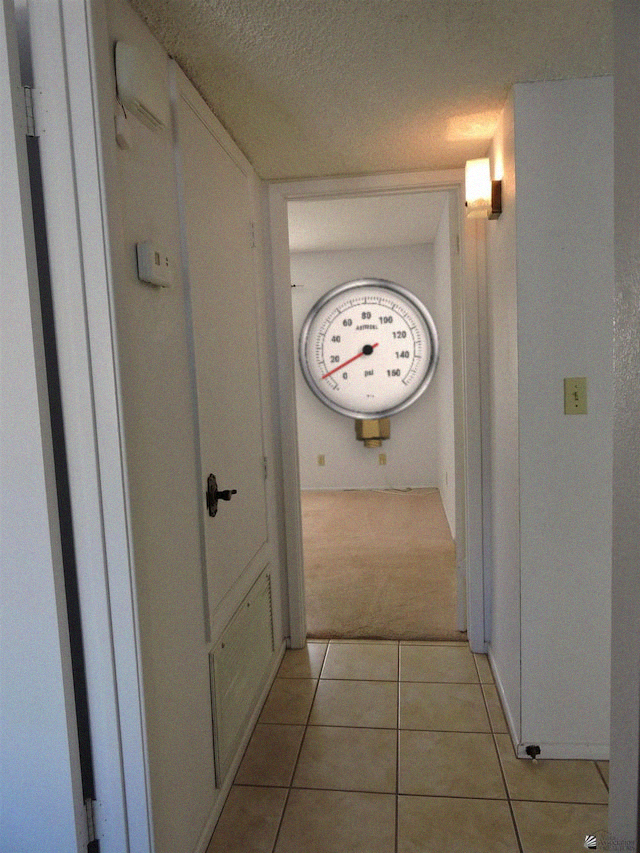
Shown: 10 psi
